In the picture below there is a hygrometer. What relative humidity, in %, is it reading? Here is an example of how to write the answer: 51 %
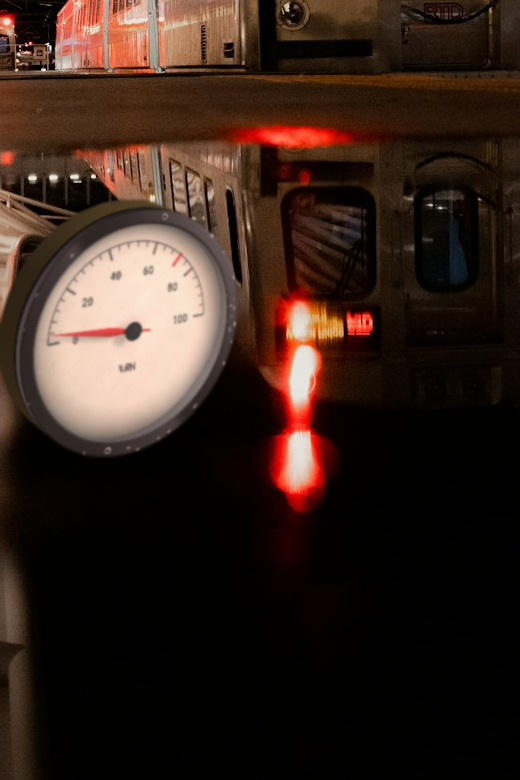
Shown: 4 %
